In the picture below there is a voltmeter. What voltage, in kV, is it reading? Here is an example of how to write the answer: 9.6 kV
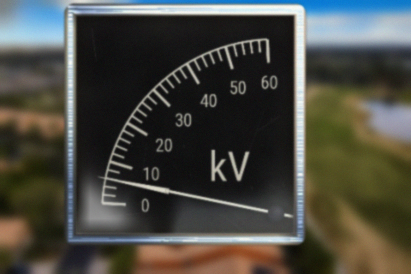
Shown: 6 kV
